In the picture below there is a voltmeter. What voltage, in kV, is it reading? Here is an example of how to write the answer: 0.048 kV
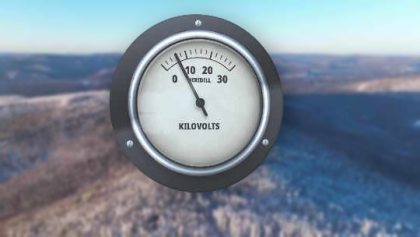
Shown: 6 kV
